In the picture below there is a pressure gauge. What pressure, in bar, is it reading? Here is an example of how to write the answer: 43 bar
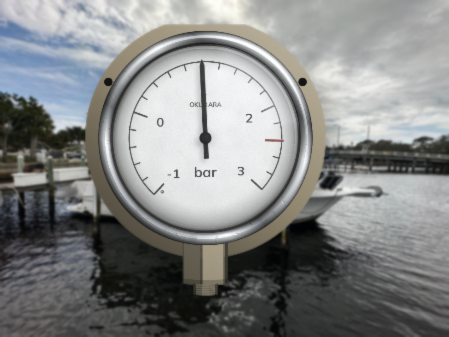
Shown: 1 bar
